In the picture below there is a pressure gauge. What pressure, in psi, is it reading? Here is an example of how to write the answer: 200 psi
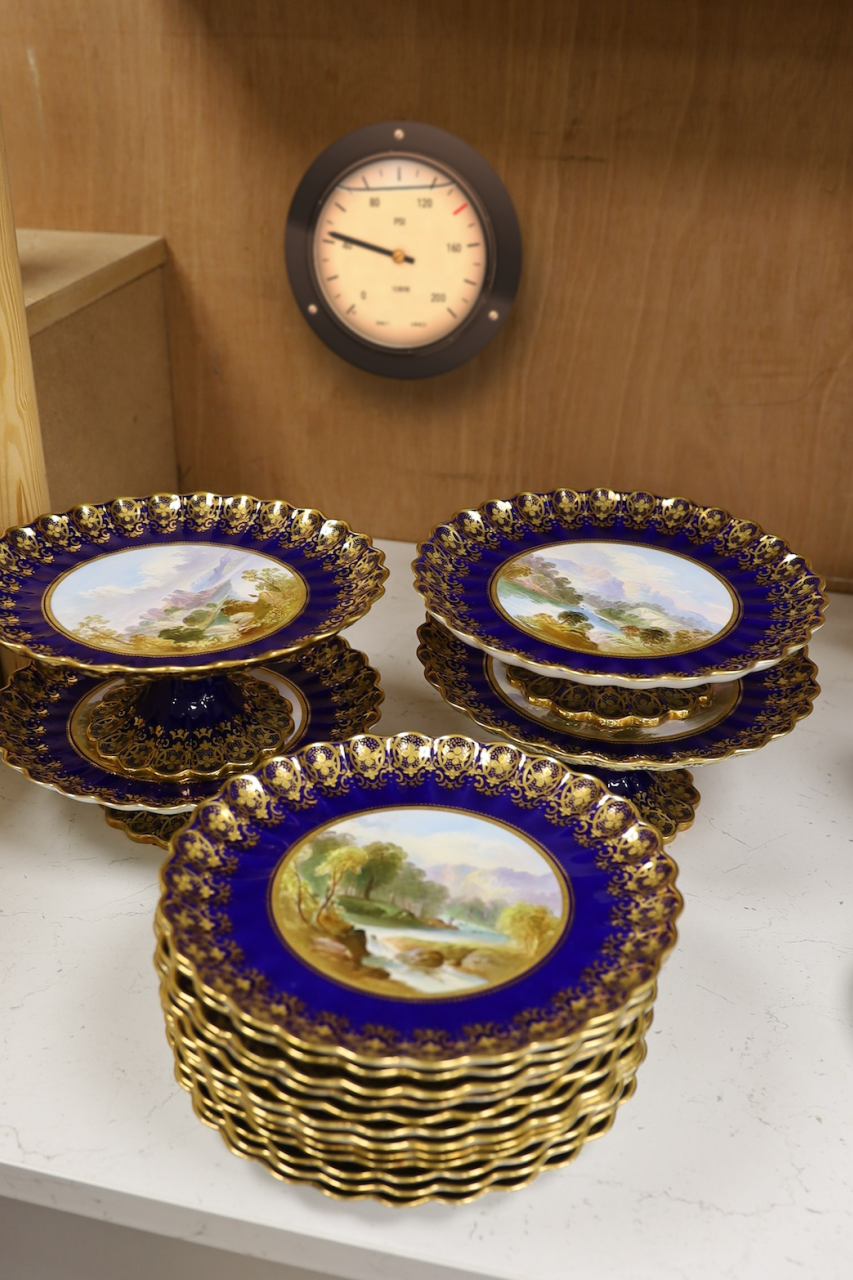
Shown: 45 psi
